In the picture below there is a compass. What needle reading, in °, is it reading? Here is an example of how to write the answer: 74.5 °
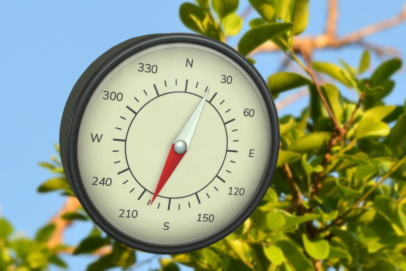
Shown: 200 °
